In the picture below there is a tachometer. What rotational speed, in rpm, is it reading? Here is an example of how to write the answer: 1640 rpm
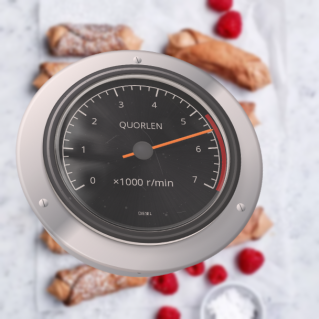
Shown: 5600 rpm
